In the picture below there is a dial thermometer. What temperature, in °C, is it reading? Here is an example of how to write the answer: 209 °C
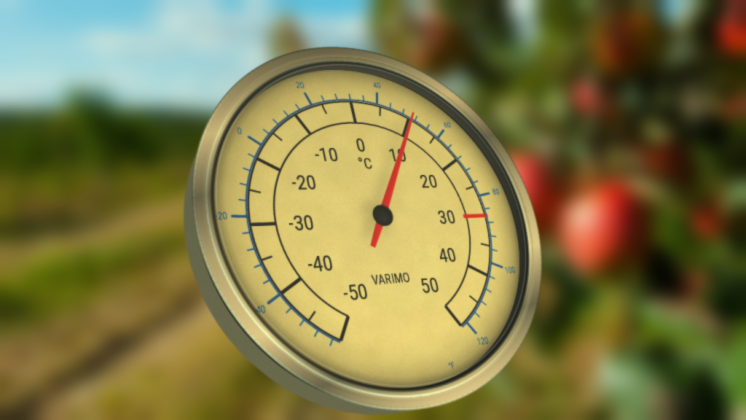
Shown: 10 °C
